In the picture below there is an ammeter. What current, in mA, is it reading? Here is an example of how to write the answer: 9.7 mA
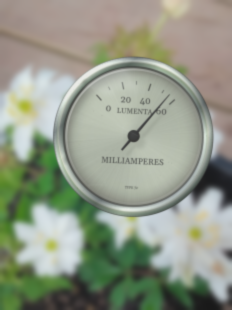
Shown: 55 mA
